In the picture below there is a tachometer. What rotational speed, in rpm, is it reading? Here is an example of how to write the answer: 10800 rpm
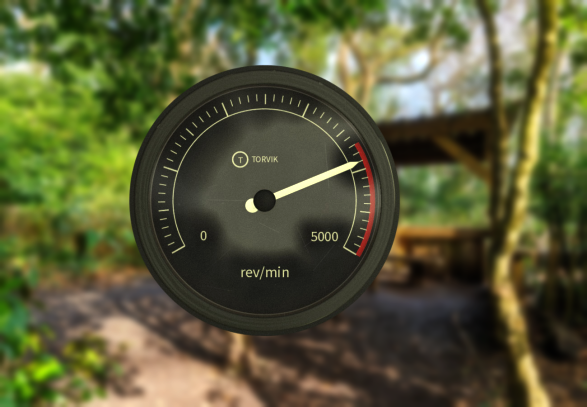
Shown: 3900 rpm
